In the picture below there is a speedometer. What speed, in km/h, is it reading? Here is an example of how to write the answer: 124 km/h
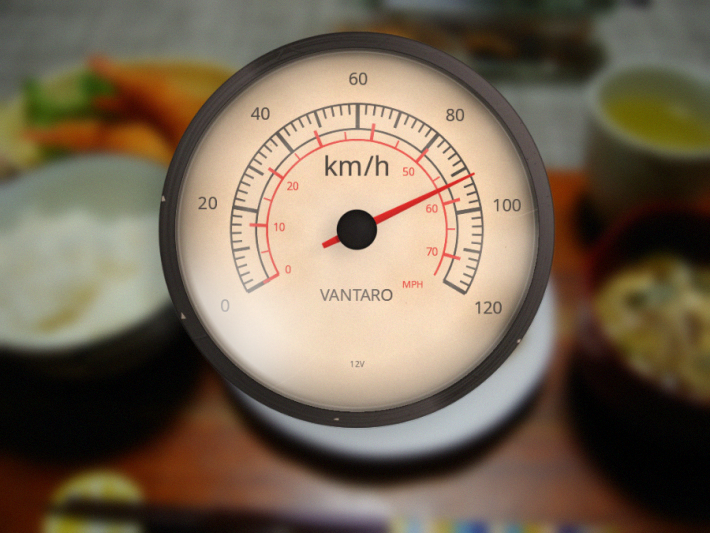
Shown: 92 km/h
